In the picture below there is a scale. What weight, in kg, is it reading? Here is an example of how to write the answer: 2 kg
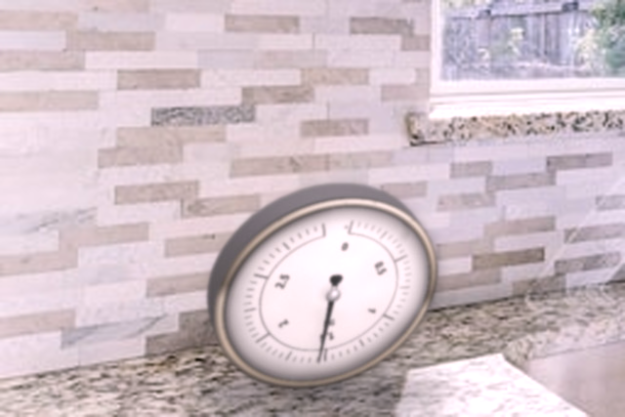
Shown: 1.55 kg
